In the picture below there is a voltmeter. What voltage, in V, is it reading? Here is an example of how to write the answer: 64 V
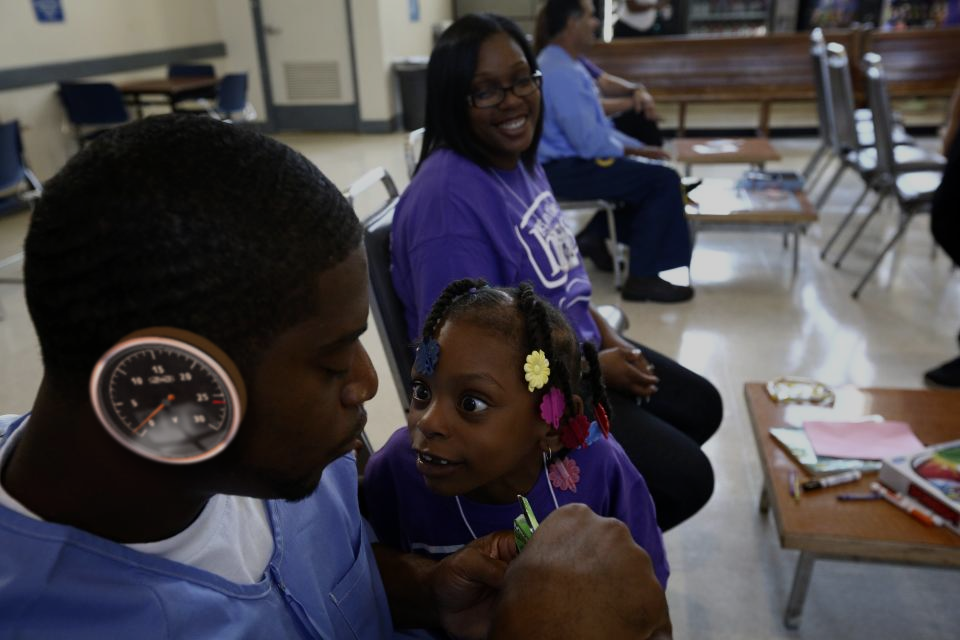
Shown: 1 V
